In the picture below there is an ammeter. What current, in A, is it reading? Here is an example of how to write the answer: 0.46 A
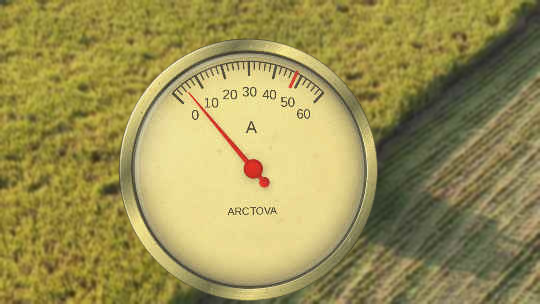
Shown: 4 A
